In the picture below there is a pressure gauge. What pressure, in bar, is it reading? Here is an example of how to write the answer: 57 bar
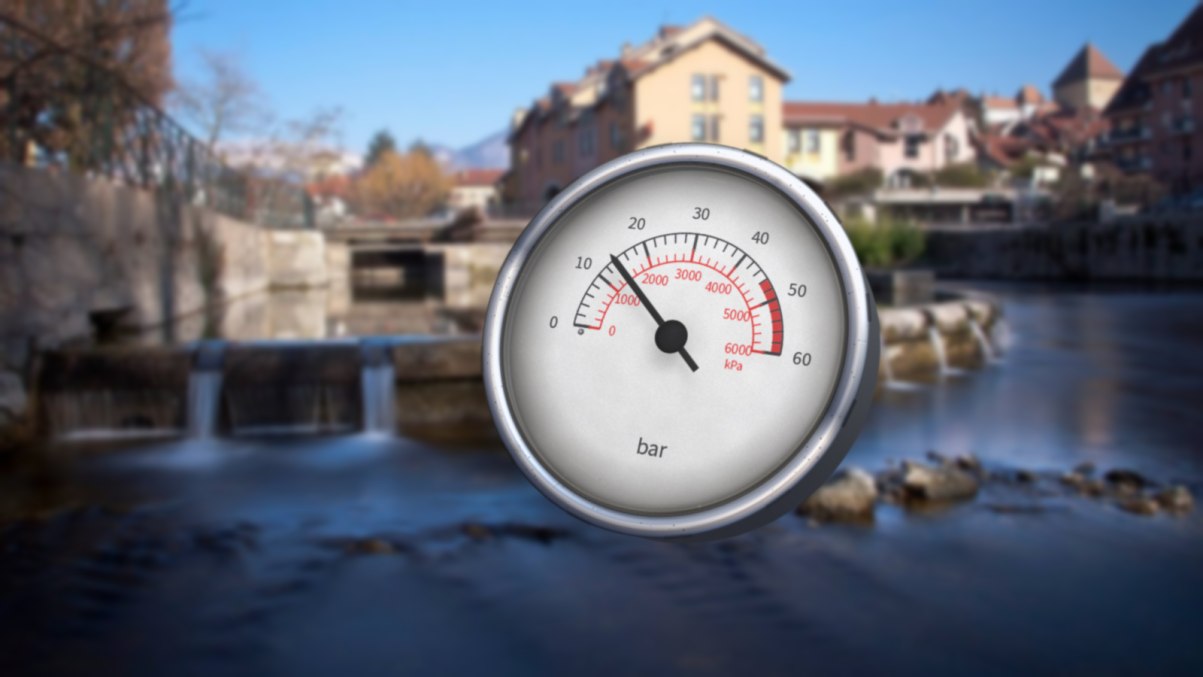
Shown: 14 bar
